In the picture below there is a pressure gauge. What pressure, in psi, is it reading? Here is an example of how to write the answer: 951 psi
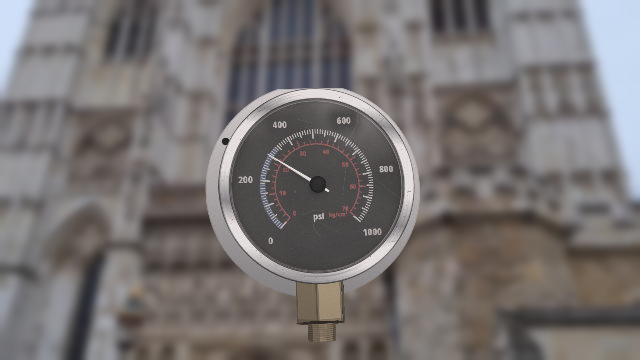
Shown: 300 psi
